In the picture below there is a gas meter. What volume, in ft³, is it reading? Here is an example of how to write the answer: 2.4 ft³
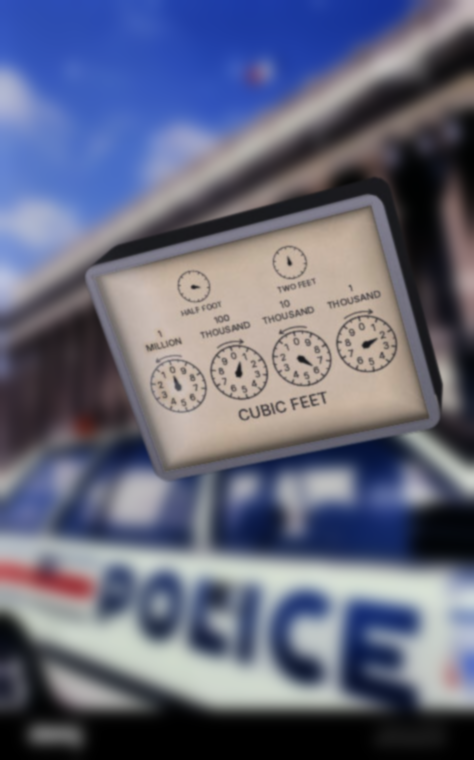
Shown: 6200 ft³
